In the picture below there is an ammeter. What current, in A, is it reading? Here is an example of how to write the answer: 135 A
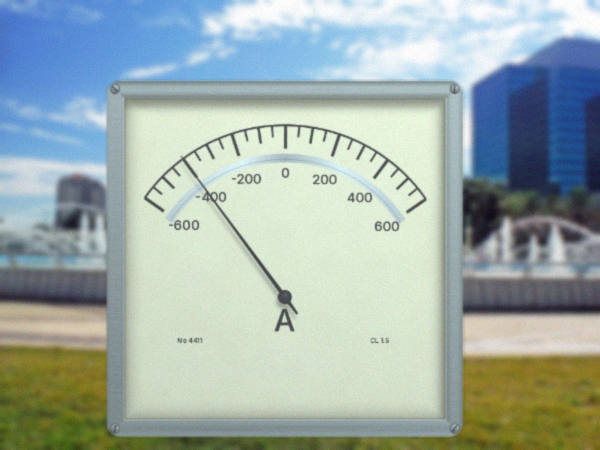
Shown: -400 A
